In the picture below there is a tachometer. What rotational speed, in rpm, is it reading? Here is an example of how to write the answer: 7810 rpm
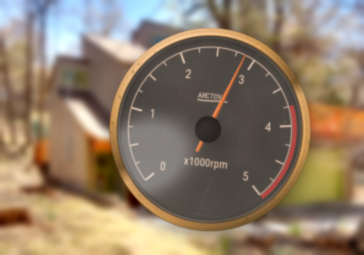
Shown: 2875 rpm
